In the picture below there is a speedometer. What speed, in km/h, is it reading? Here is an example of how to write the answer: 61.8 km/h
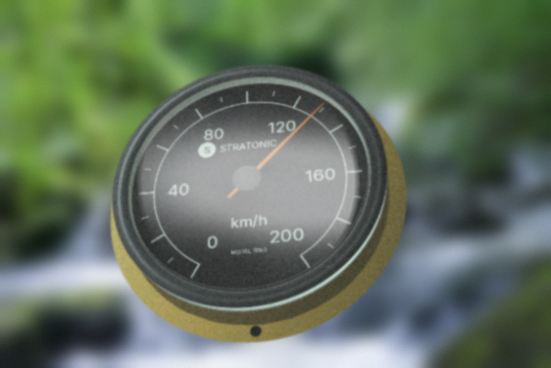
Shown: 130 km/h
